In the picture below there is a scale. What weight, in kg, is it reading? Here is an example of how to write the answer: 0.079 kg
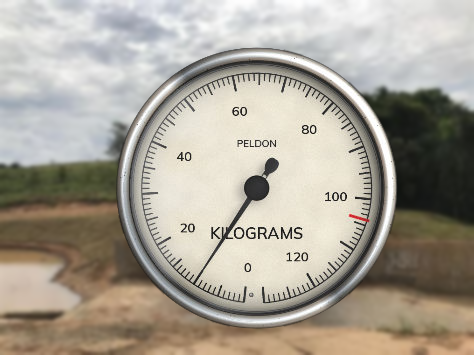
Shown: 10 kg
